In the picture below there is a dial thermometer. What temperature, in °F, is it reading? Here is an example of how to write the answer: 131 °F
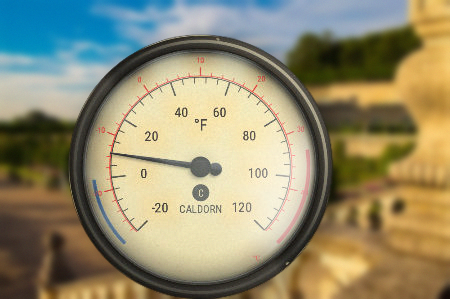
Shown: 8 °F
